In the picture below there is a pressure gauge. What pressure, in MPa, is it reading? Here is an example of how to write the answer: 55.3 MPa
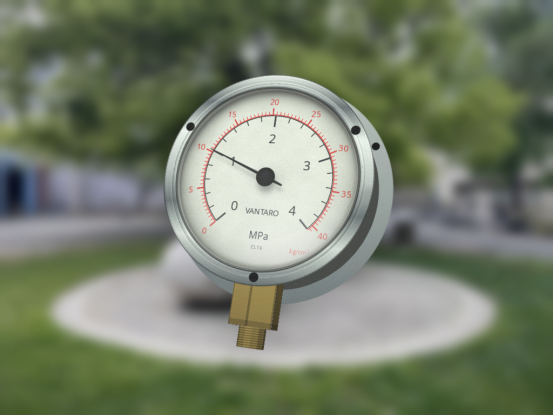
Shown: 1 MPa
